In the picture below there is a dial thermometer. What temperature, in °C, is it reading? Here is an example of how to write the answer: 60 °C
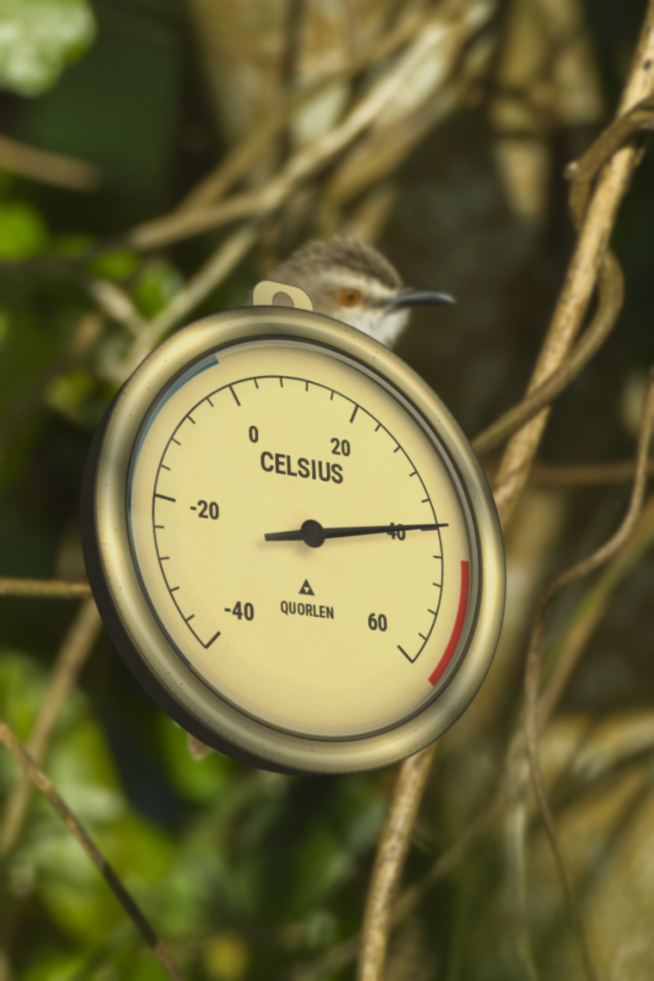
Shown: 40 °C
